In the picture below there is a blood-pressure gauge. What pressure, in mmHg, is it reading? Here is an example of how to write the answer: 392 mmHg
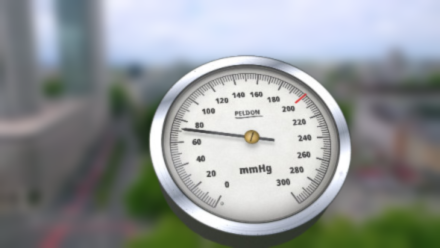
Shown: 70 mmHg
